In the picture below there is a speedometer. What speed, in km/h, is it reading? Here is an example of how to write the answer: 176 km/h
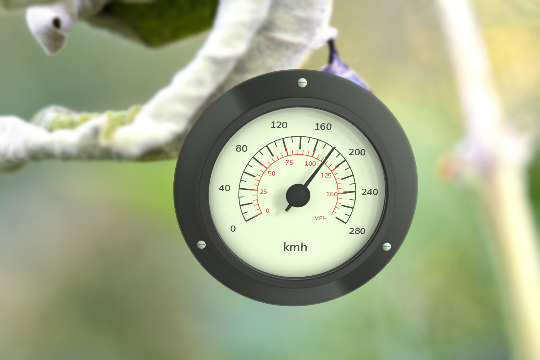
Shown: 180 km/h
